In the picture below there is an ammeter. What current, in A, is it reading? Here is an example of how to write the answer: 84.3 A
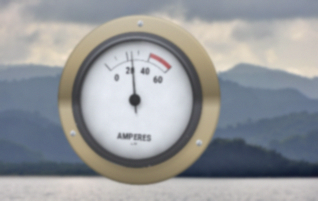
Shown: 25 A
